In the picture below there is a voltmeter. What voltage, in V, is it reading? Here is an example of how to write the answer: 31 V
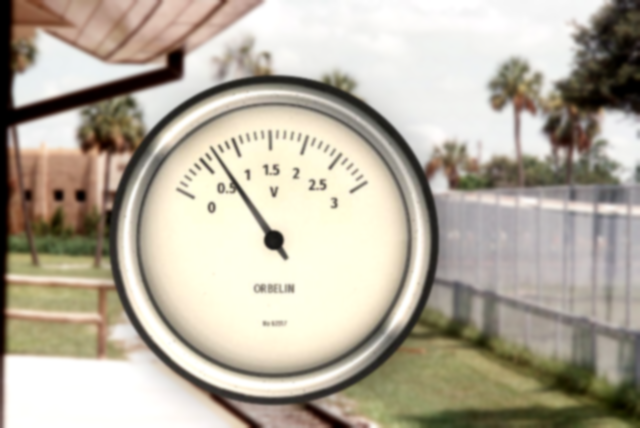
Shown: 0.7 V
